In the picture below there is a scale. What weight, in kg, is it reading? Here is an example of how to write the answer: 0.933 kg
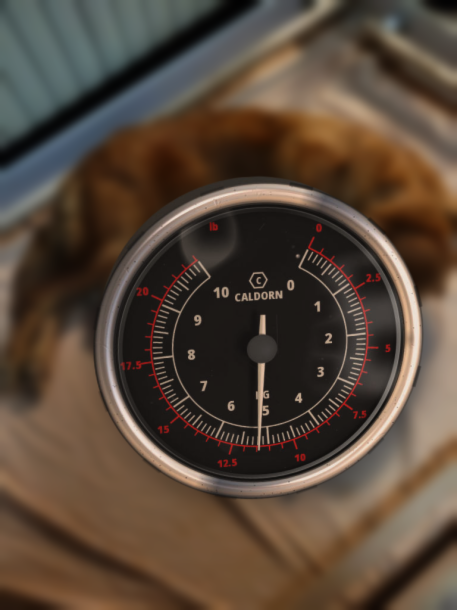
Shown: 5.2 kg
